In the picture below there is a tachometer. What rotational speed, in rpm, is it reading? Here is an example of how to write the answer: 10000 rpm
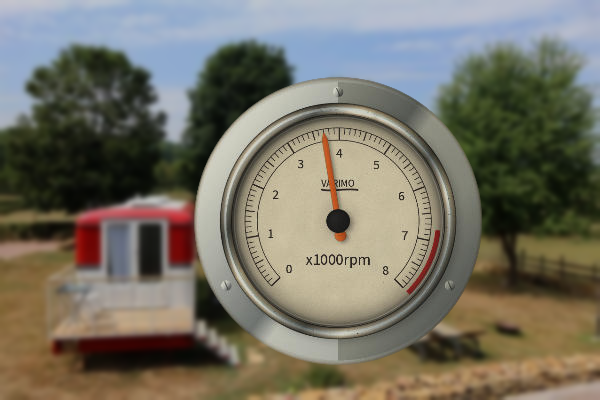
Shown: 3700 rpm
